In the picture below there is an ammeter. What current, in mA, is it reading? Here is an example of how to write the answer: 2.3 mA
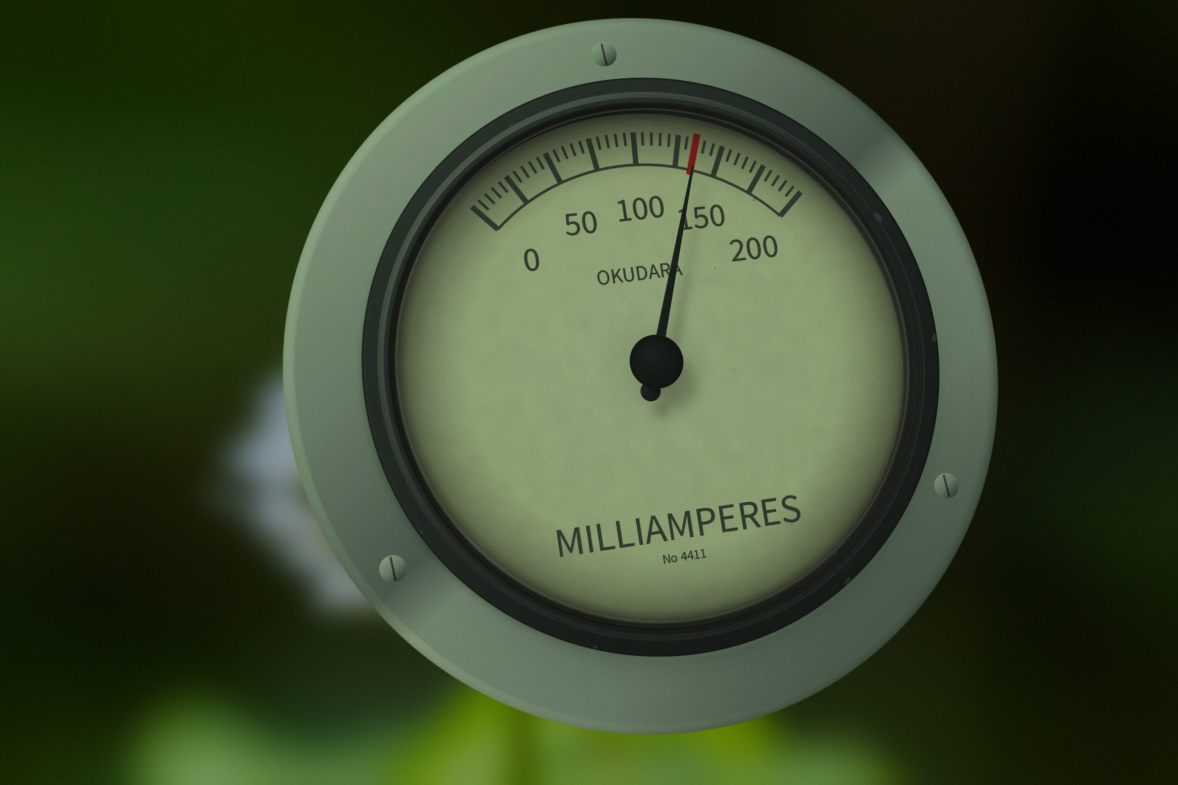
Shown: 135 mA
